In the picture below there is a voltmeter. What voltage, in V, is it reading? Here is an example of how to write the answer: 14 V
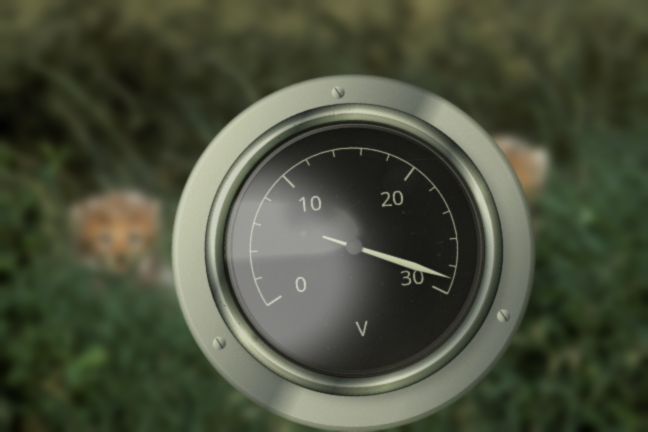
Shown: 29 V
